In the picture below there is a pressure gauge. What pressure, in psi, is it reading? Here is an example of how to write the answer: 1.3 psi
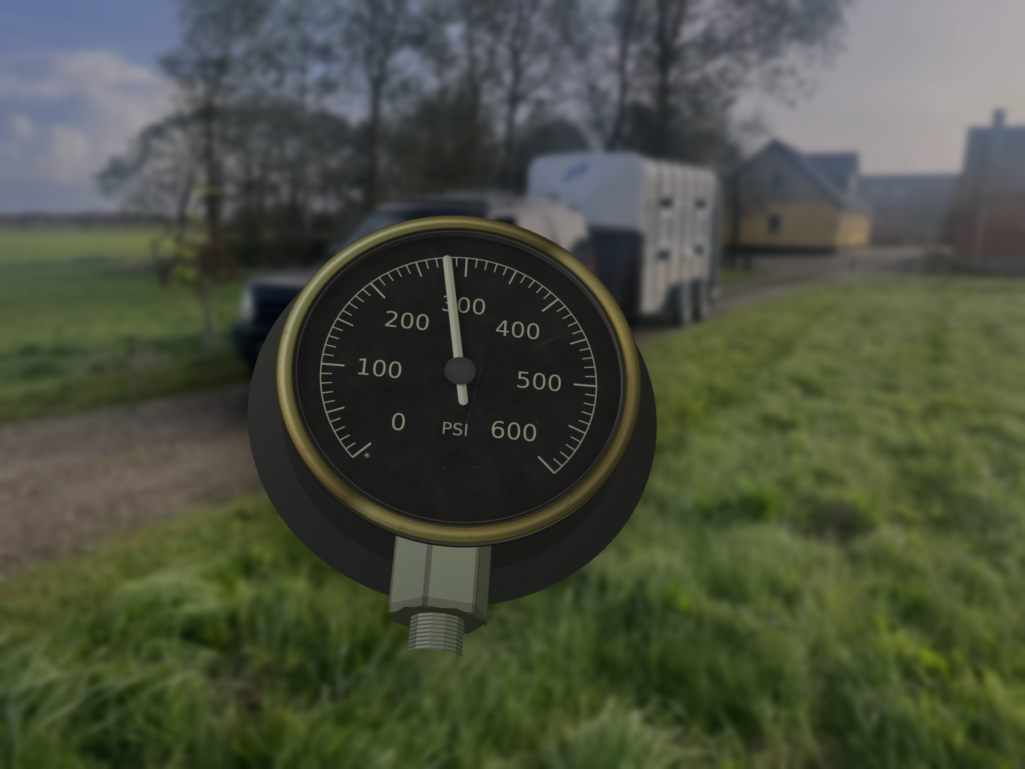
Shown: 280 psi
